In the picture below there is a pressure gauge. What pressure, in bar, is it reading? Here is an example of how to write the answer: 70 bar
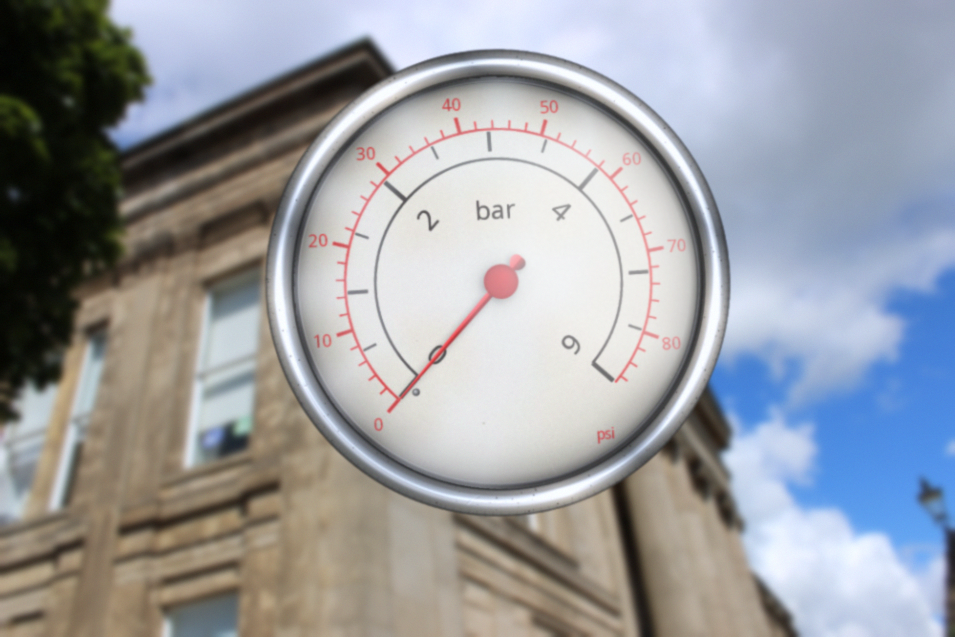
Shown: 0 bar
